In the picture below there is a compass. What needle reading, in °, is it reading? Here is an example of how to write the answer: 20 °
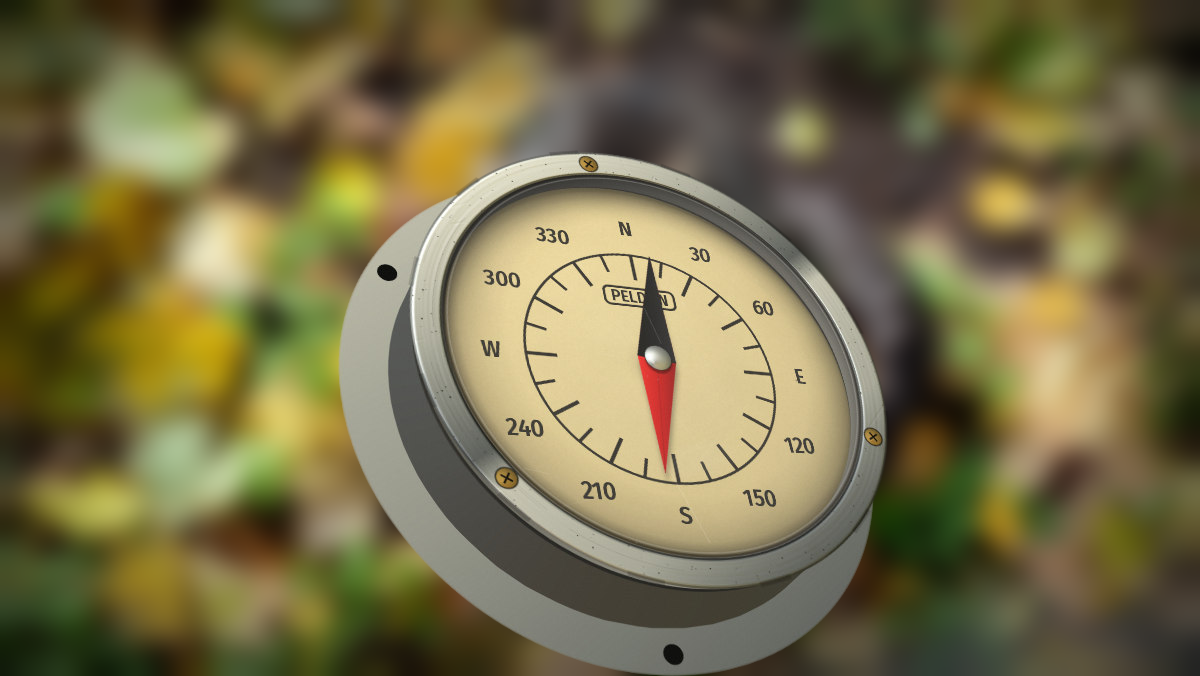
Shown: 187.5 °
